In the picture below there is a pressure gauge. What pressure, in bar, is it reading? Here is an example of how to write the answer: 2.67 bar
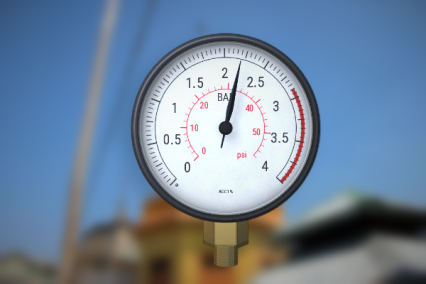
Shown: 2.2 bar
